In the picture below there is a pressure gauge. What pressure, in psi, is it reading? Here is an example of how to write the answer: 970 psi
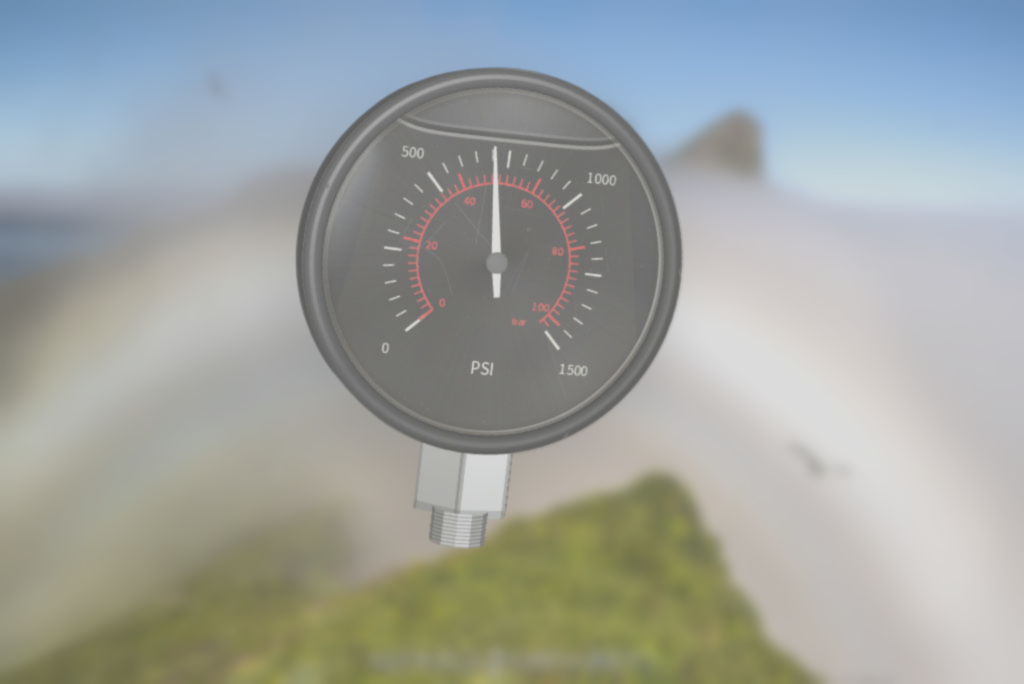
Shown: 700 psi
